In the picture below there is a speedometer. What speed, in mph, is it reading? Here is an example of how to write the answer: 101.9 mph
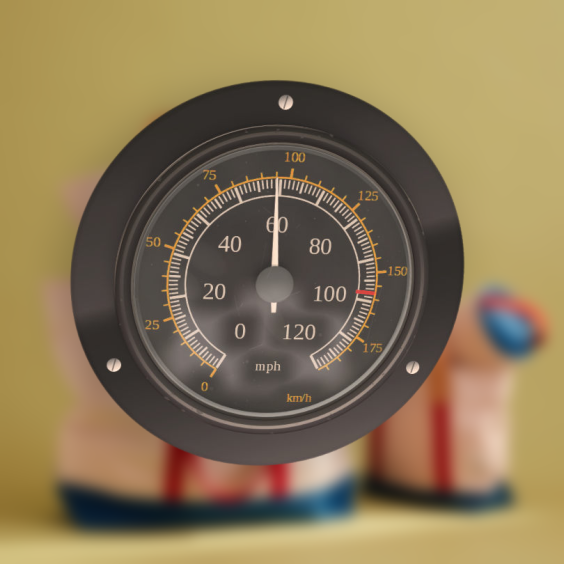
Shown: 59 mph
